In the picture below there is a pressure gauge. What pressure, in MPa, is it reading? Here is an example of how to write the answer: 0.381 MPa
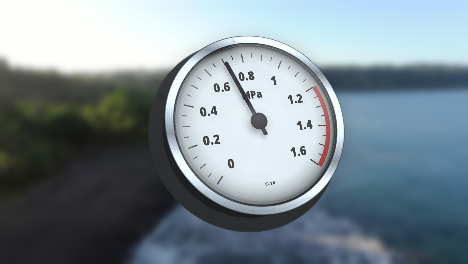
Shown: 0.7 MPa
